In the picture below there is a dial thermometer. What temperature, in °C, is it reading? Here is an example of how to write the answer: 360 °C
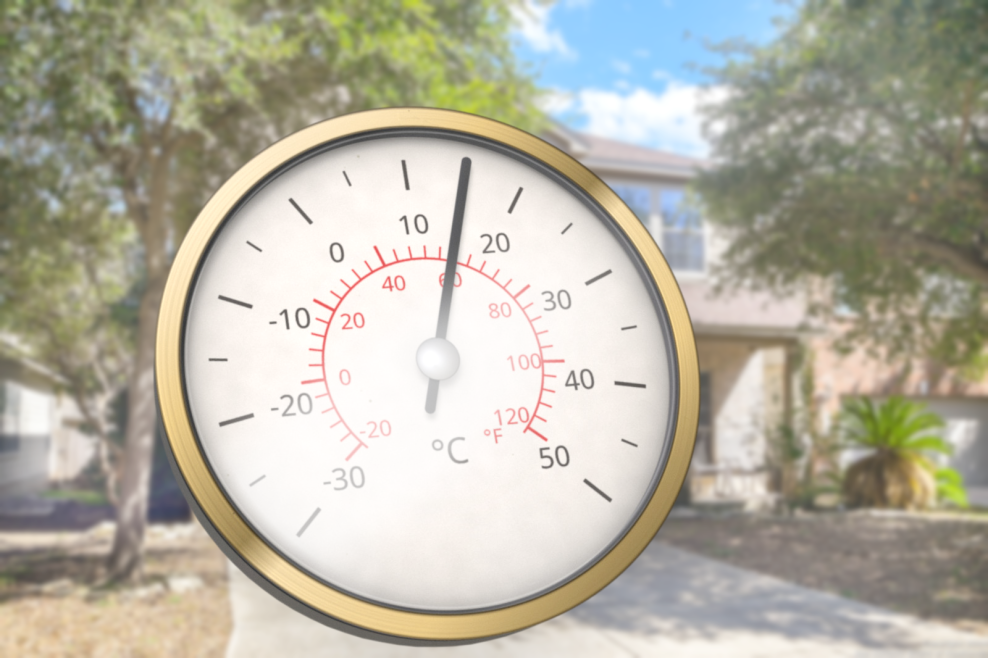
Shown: 15 °C
